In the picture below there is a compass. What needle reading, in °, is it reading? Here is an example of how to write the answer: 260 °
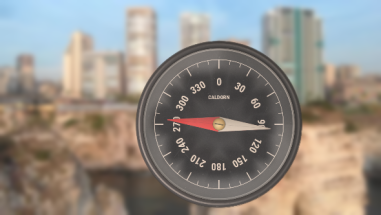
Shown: 275 °
